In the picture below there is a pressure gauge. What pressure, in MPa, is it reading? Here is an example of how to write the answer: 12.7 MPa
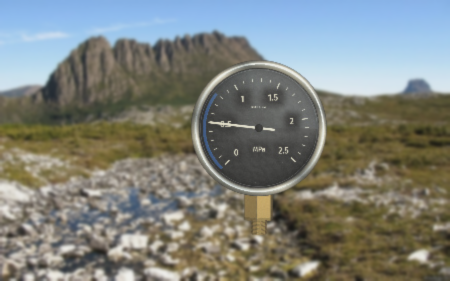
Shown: 0.5 MPa
